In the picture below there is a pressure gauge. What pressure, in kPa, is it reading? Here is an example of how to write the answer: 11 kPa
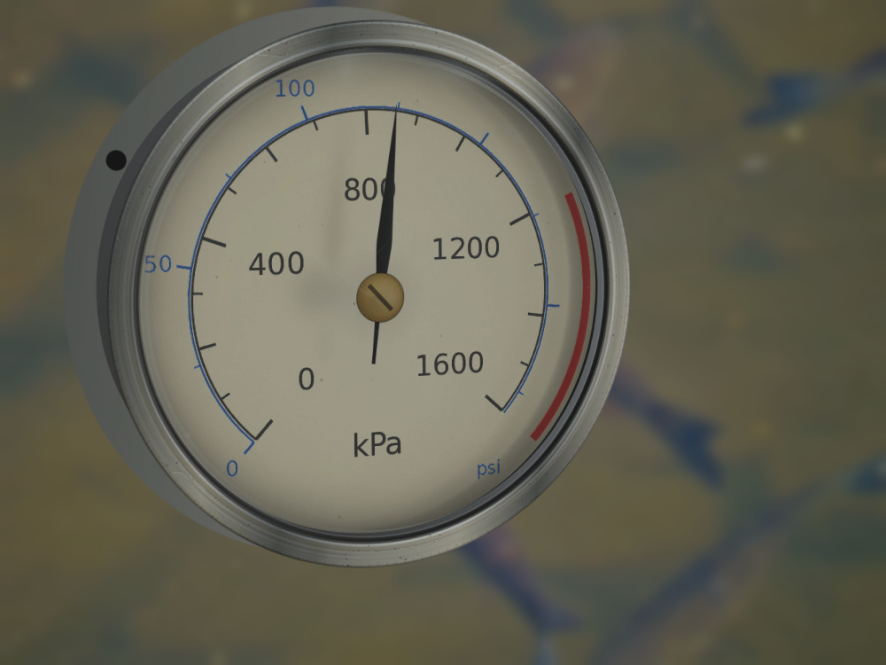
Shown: 850 kPa
